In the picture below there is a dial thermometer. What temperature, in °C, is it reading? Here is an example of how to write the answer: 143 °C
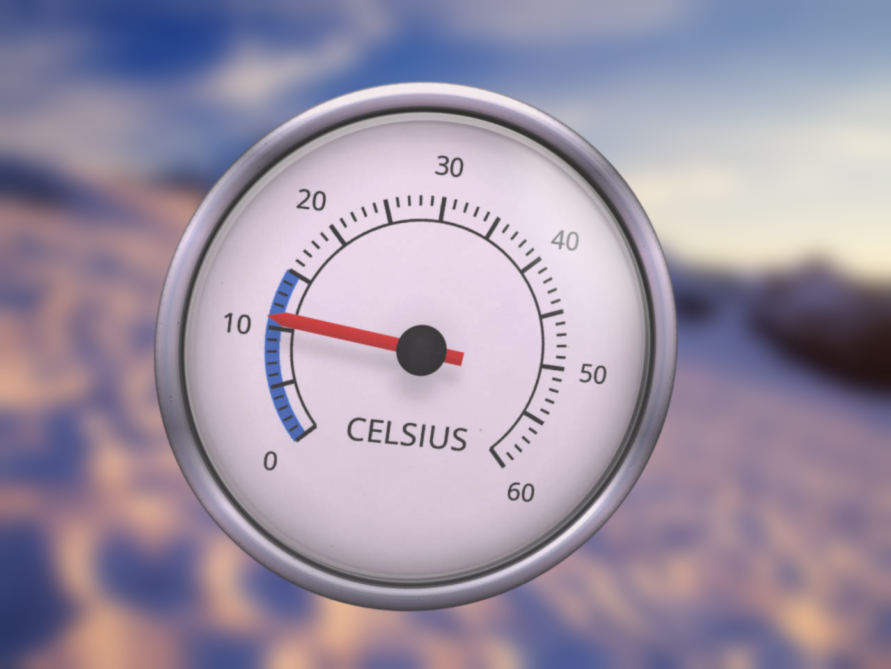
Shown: 11 °C
